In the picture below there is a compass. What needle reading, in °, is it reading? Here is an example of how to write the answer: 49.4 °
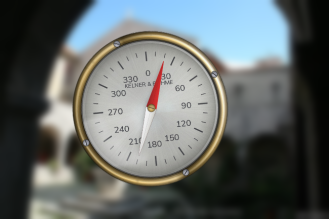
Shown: 20 °
